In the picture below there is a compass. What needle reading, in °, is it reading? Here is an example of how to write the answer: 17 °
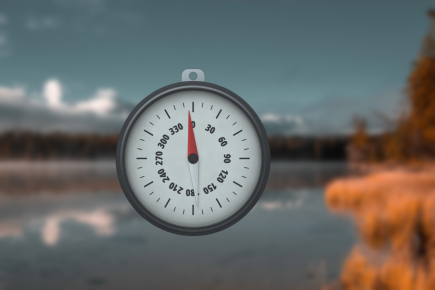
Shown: 355 °
